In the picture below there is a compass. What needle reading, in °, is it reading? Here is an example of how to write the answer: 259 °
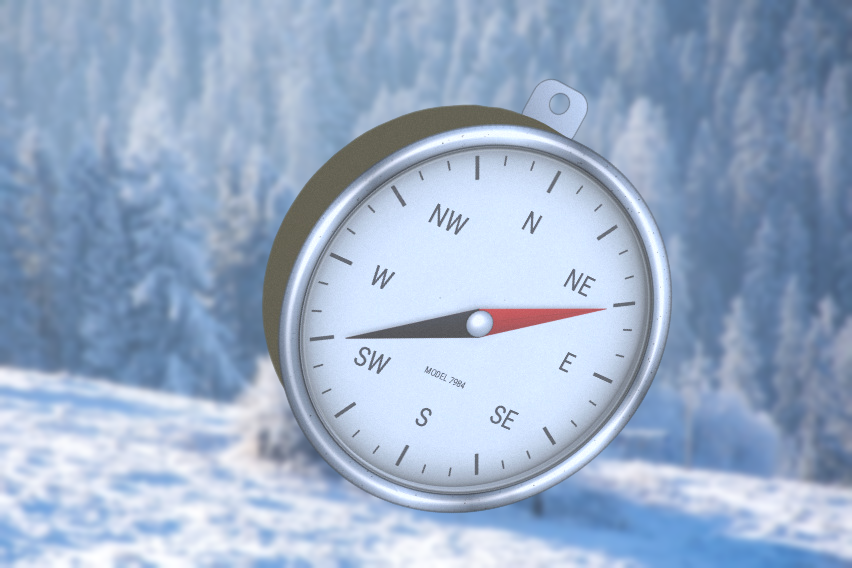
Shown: 60 °
